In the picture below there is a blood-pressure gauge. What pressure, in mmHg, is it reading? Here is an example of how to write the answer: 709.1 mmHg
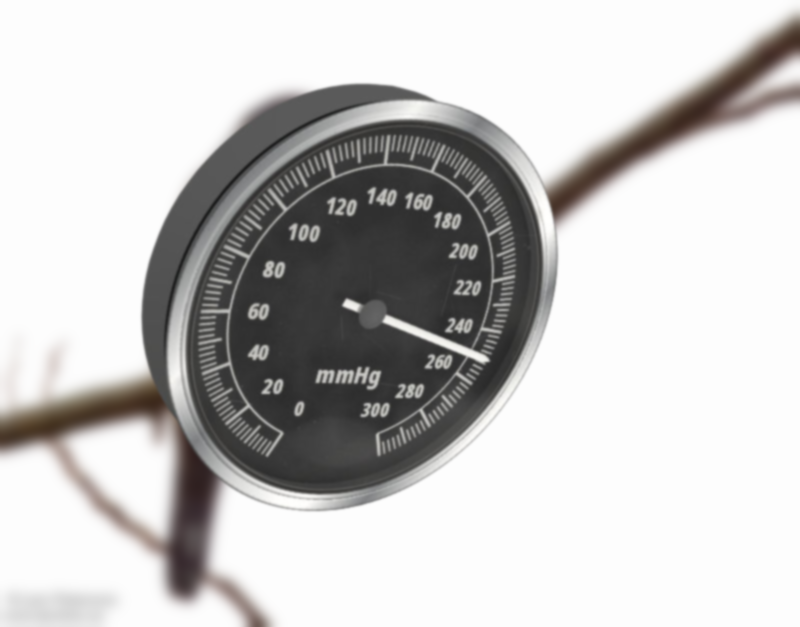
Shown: 250 mmHg
